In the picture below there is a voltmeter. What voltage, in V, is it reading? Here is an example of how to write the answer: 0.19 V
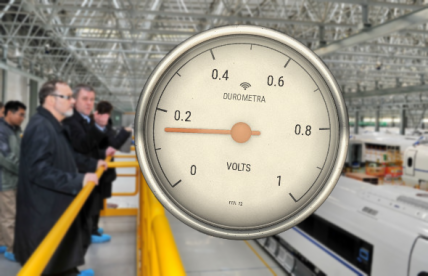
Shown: 0.15 V
